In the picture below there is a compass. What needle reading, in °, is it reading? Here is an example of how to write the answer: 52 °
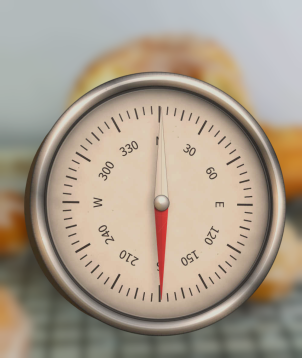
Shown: 180 °
